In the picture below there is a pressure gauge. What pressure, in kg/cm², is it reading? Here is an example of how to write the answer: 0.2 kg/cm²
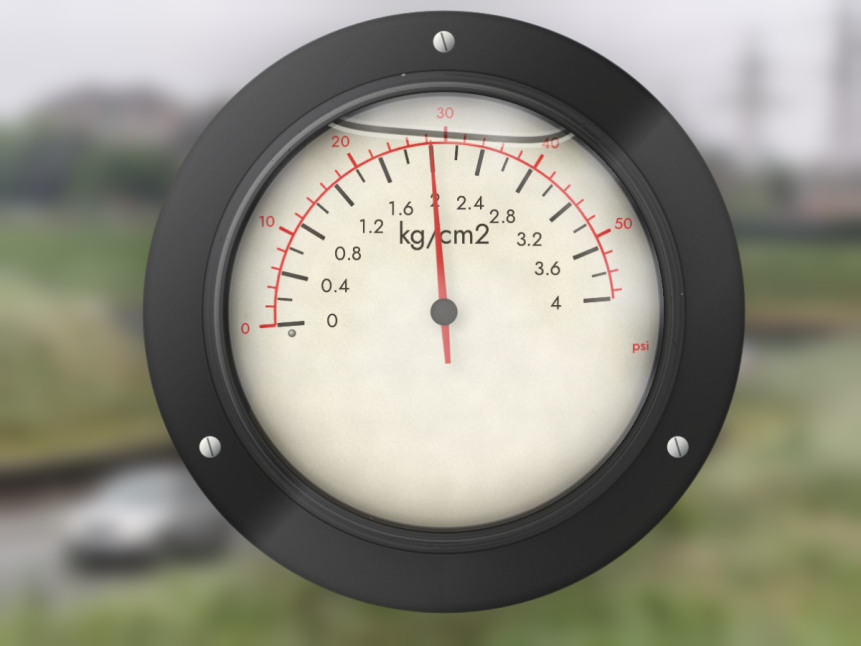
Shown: 2 kg/cm²
